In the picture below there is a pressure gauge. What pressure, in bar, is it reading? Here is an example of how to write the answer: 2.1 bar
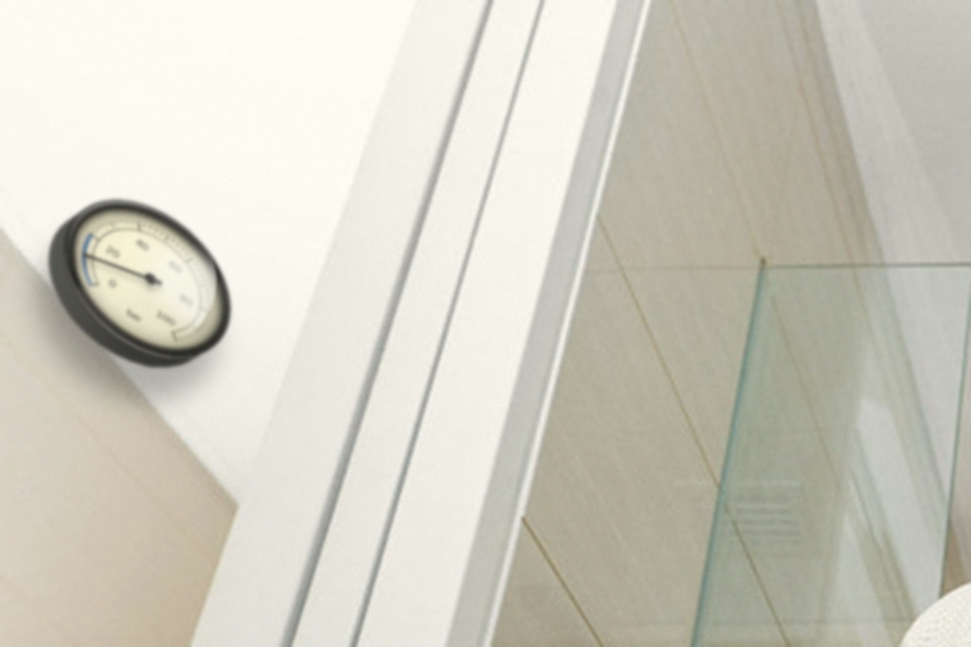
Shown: 10 bar
